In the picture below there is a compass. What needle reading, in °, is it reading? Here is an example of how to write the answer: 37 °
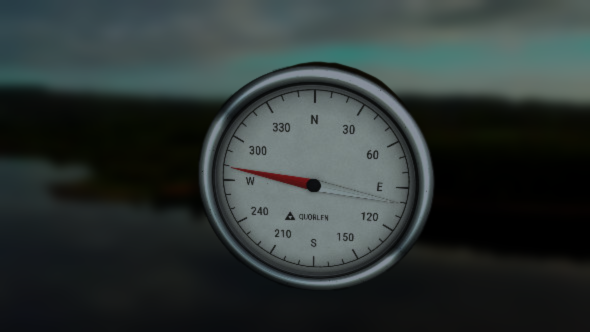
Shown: 280 °
